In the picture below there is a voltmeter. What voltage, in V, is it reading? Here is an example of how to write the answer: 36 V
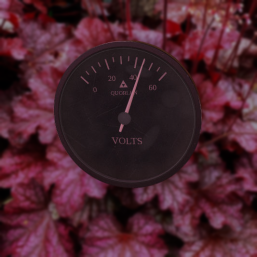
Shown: 45 V
